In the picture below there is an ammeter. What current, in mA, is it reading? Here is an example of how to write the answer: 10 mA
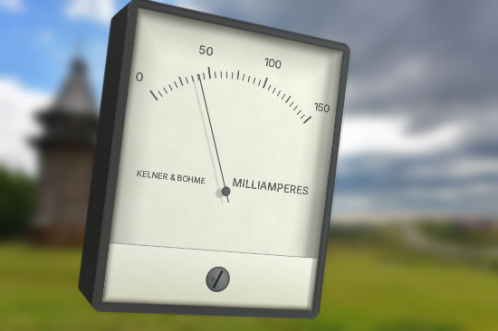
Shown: 40 mA
